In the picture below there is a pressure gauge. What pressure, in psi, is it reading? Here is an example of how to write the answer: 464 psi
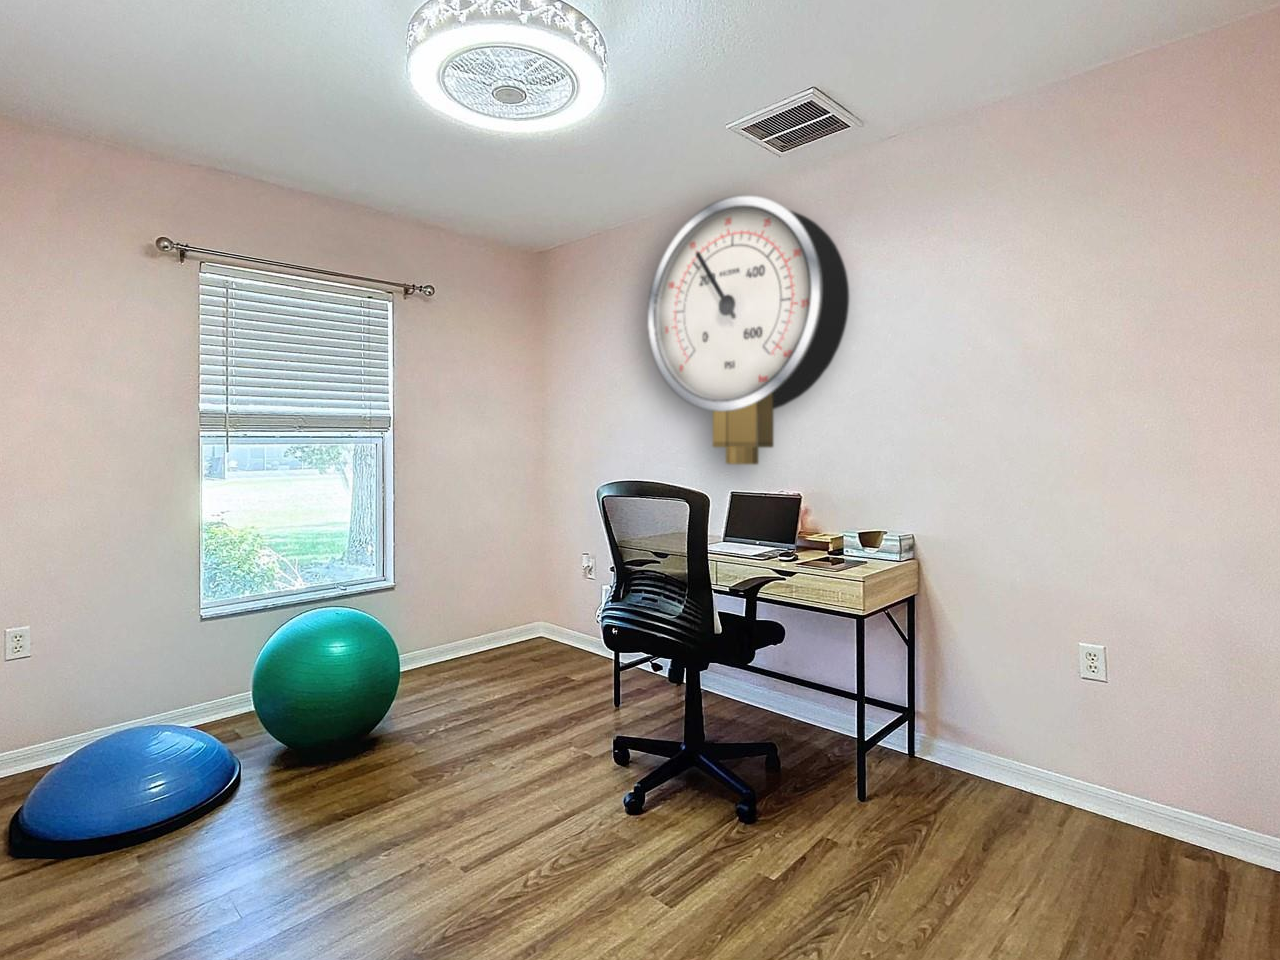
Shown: 220 psi
